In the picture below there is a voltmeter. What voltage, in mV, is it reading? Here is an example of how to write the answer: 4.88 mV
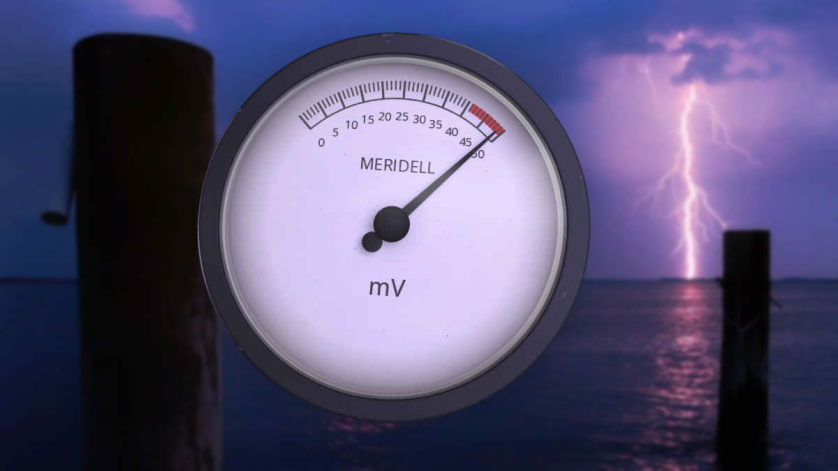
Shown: 49 mV
